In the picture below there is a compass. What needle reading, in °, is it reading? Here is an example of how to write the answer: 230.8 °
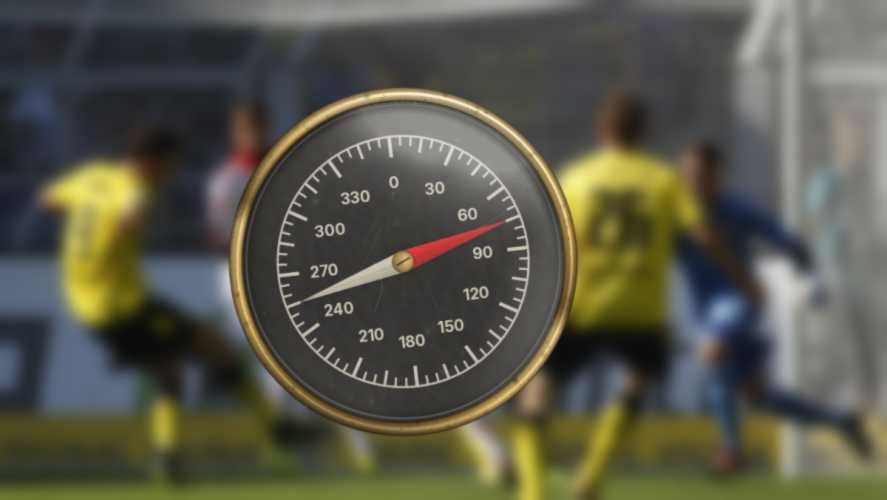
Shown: 75 °
